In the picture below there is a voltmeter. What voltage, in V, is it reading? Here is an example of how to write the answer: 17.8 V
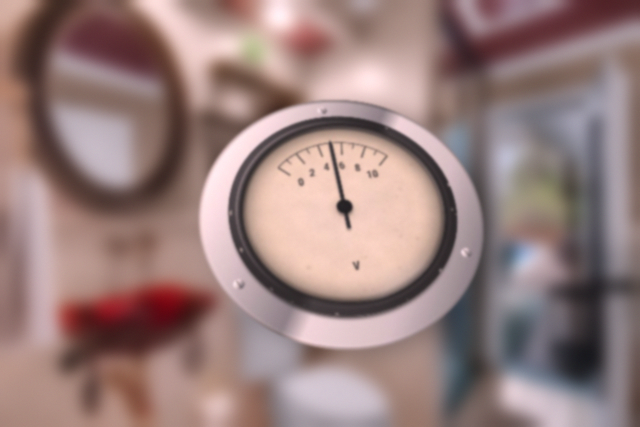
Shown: 5 V
